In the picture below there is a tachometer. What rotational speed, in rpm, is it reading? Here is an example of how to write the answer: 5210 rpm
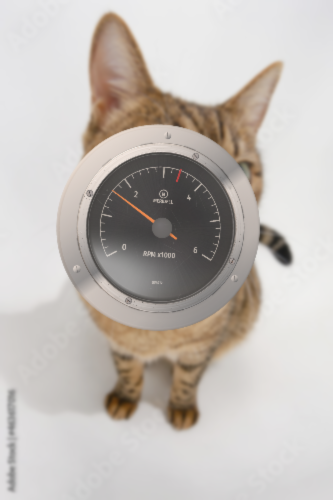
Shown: 1600 rpm
